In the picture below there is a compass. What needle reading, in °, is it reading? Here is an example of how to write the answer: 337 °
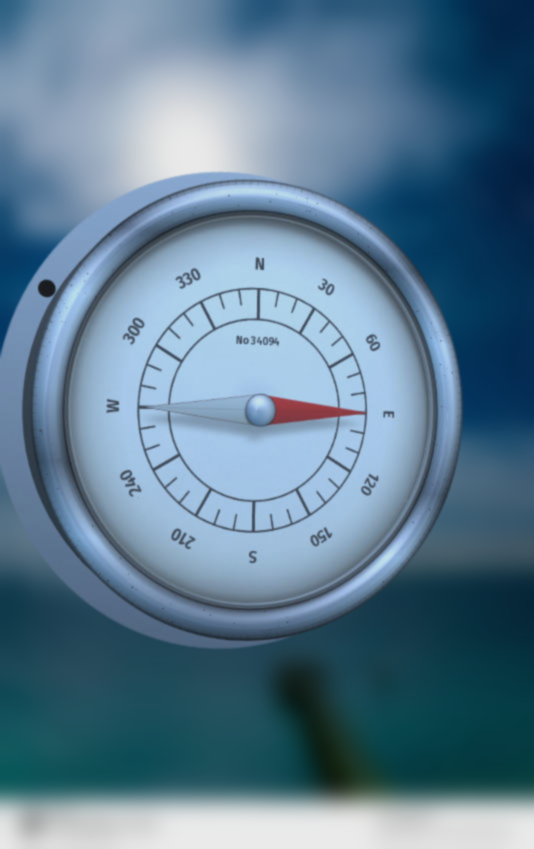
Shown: 90 °
